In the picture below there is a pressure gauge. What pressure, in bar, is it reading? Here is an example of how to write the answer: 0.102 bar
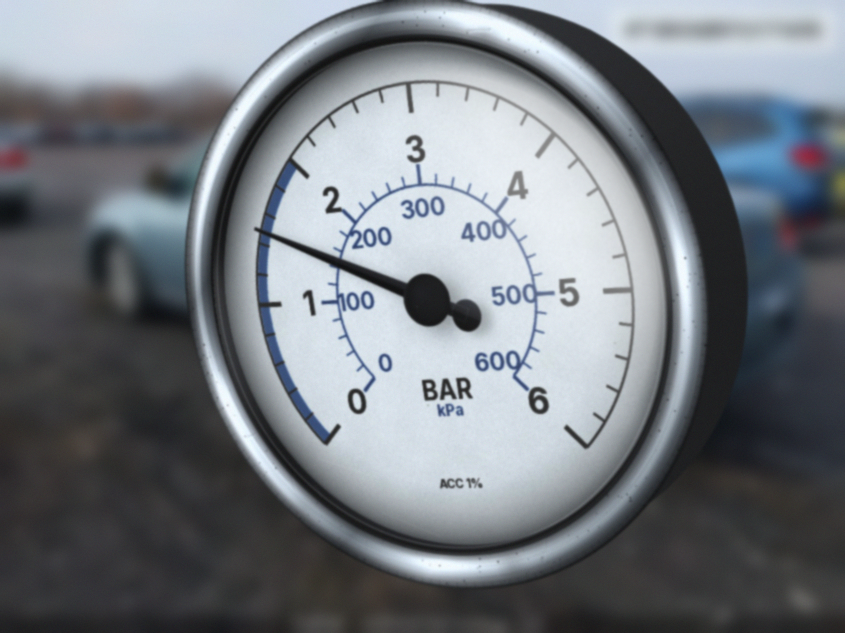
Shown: 1.5 bar
